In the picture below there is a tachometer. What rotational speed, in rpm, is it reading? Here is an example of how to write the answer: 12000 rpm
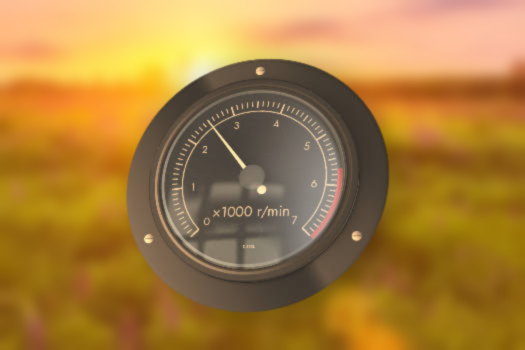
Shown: 2500 rpm
